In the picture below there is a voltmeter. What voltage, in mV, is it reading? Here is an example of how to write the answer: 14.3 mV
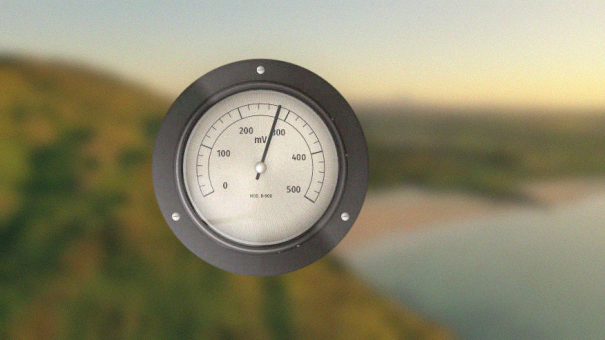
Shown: 280 mV
